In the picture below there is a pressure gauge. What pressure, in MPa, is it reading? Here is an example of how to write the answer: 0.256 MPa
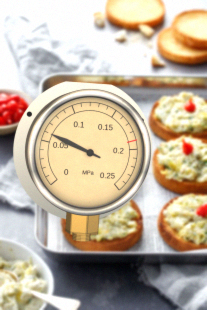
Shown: 0.06 MPa
